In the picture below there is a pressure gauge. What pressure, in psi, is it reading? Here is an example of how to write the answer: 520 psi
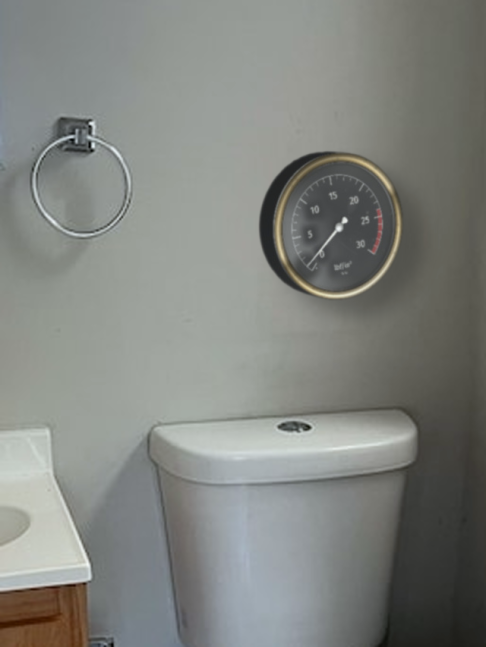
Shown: 1 psi
